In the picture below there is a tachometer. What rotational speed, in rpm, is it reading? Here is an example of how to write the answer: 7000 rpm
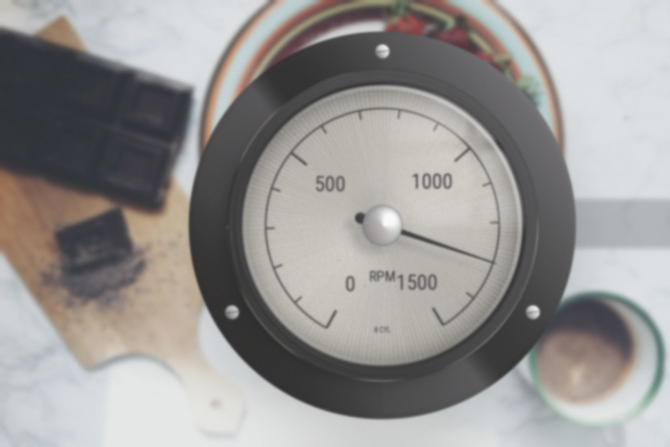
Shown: 1300 rpm
